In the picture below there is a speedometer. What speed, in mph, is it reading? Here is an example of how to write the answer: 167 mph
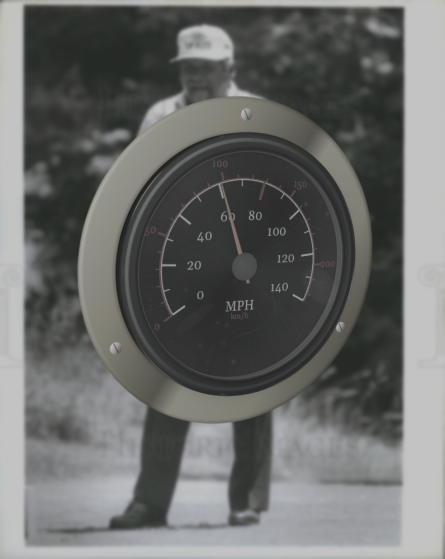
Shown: 60 mph
